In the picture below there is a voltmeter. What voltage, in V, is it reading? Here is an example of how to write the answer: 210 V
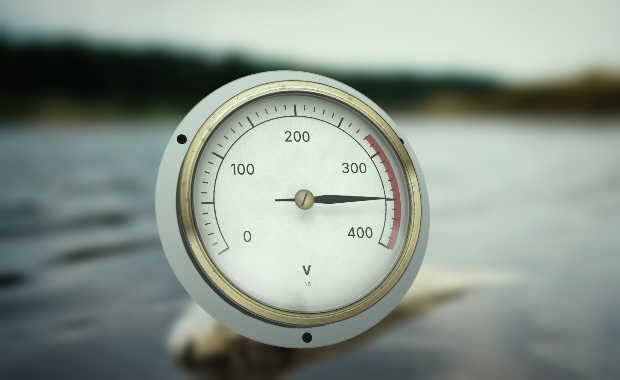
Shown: 350 V
